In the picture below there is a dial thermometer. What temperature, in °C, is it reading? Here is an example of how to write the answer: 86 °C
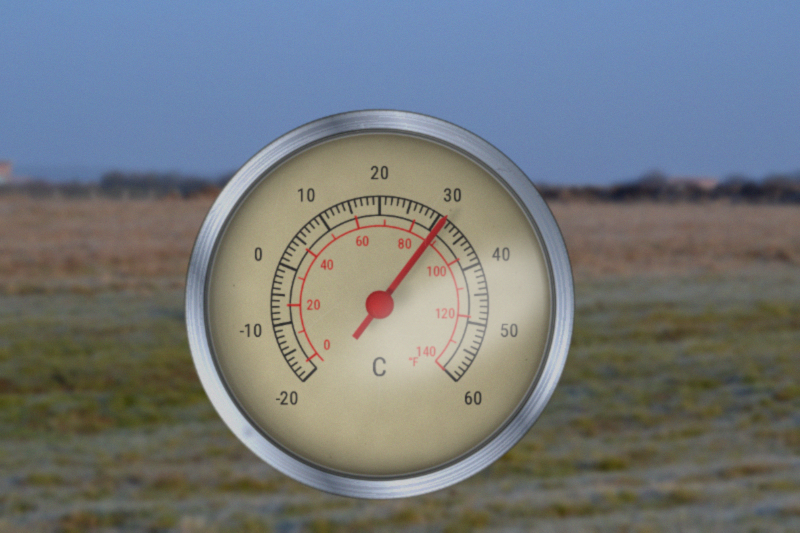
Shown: 31 °C
